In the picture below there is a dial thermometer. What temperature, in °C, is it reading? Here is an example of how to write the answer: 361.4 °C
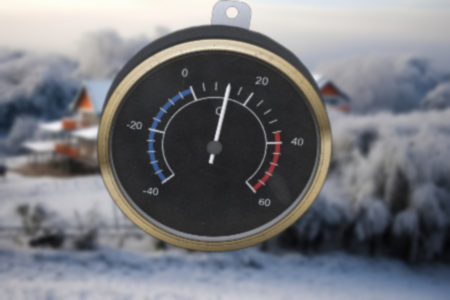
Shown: 12 °C
